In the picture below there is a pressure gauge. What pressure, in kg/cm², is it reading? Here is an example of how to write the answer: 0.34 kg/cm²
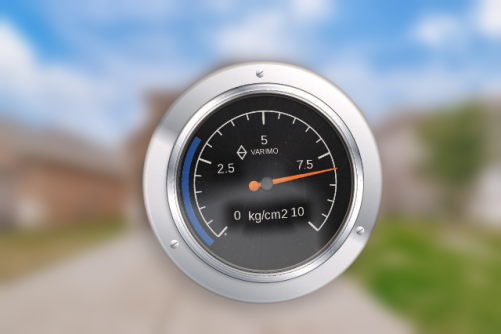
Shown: 8 kg/cm²
